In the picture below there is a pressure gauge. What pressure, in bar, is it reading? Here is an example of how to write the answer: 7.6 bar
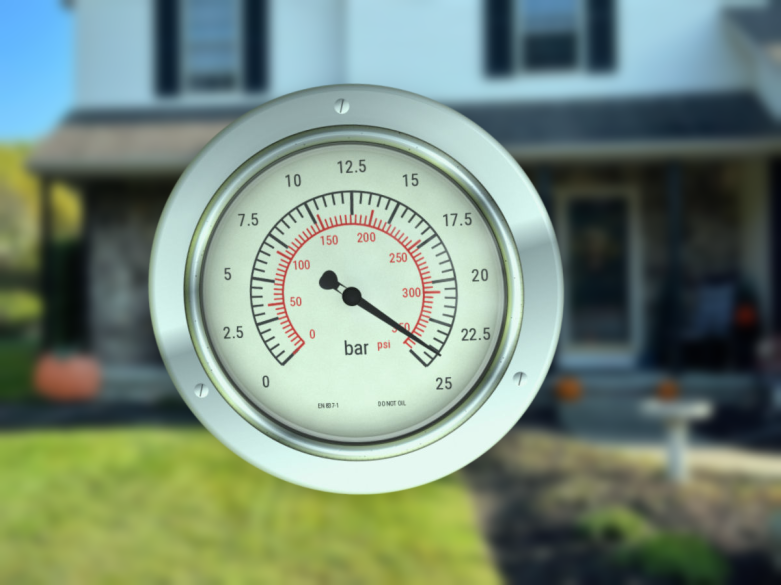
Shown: 24 bar
